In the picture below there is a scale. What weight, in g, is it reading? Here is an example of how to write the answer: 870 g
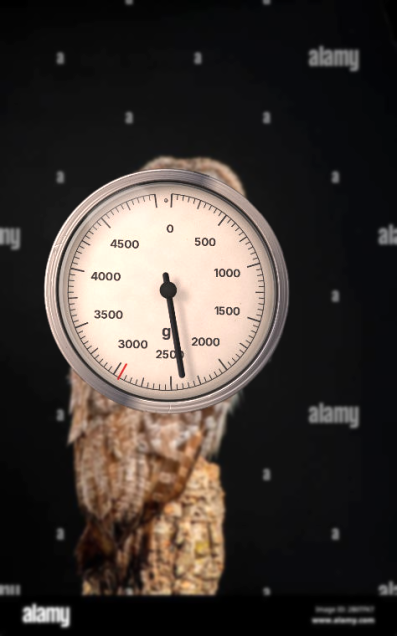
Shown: 2400 g
